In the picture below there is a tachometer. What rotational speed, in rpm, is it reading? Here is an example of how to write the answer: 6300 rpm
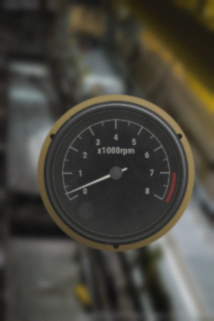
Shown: 250 rpm
